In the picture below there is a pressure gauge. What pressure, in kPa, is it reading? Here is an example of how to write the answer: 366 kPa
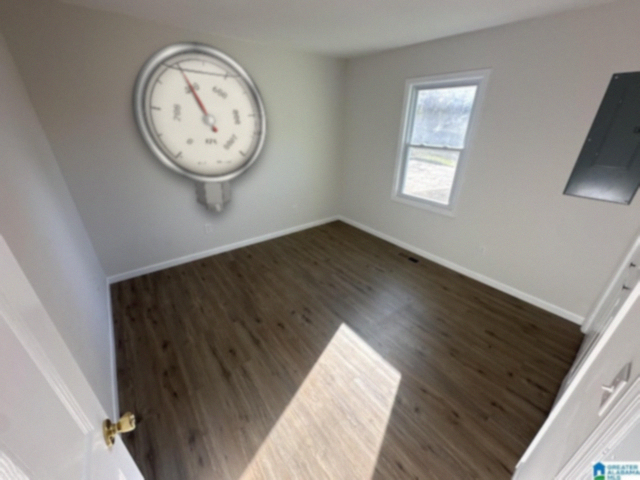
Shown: 400 kPa
